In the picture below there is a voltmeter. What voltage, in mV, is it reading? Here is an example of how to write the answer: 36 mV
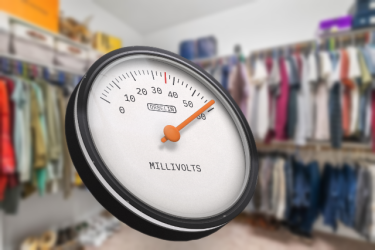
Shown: 58 mV
